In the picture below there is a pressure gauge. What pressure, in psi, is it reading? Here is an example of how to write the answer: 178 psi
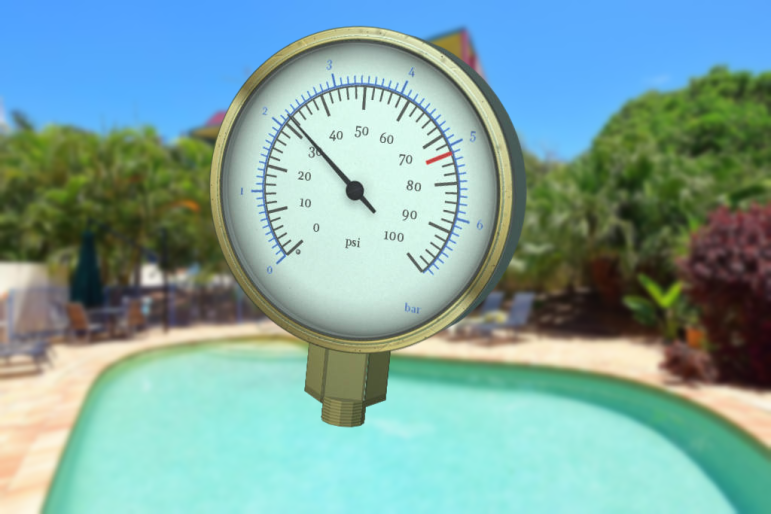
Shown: 32 psi
